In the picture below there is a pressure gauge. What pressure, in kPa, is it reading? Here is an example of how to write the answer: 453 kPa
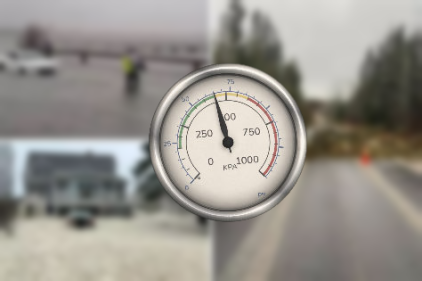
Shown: 450 kPa
